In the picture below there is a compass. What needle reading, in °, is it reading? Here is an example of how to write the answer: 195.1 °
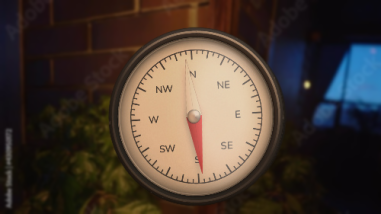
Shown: 175 °
